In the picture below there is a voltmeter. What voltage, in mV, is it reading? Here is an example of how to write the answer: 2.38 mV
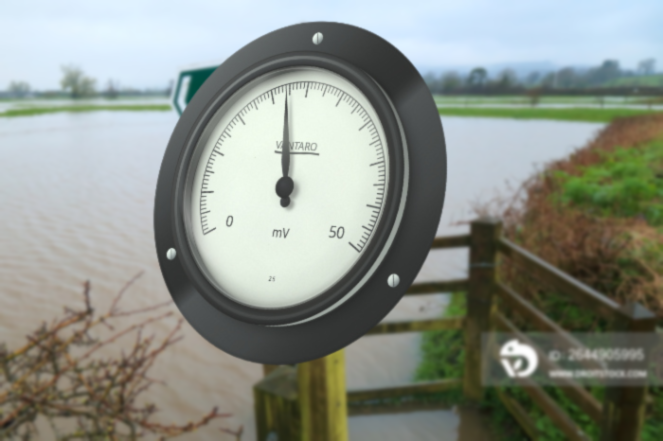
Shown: 22.5 mV
